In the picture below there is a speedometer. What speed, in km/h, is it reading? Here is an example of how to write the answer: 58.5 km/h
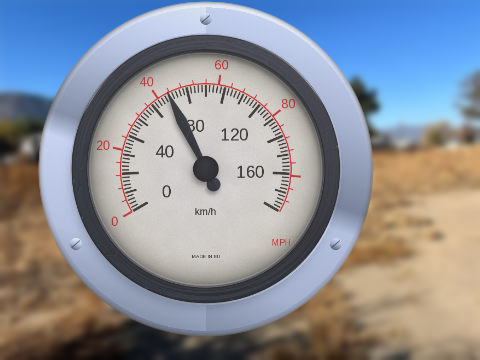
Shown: 70 km/h
